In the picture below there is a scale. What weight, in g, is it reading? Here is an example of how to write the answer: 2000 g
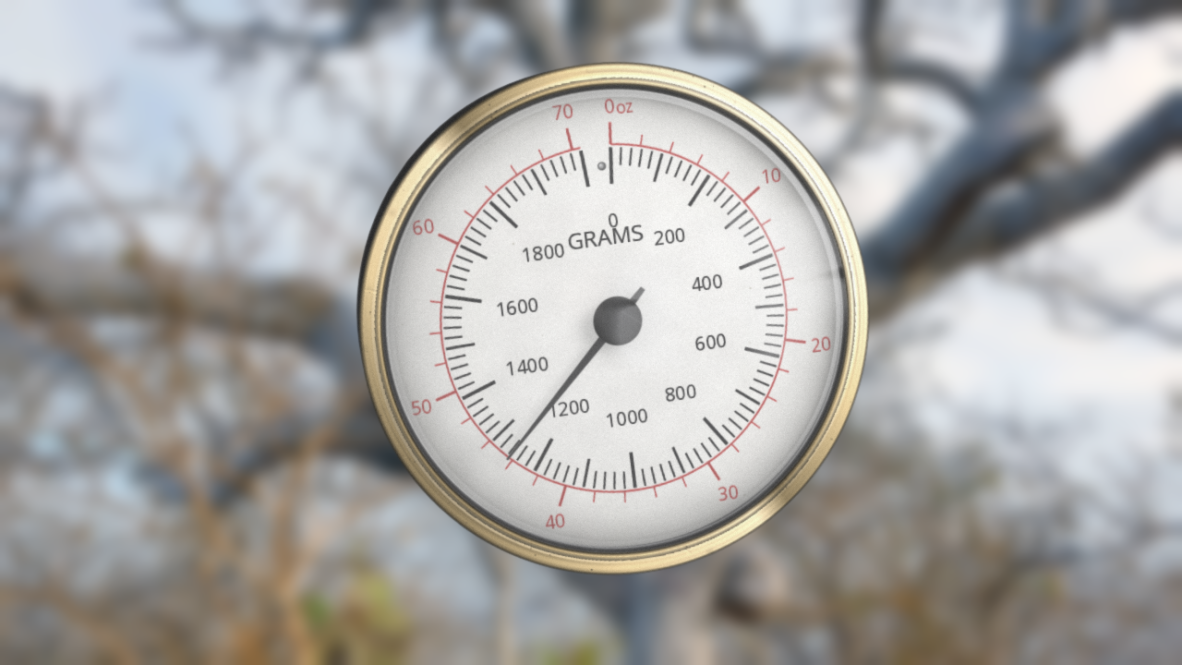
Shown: 1260 g
